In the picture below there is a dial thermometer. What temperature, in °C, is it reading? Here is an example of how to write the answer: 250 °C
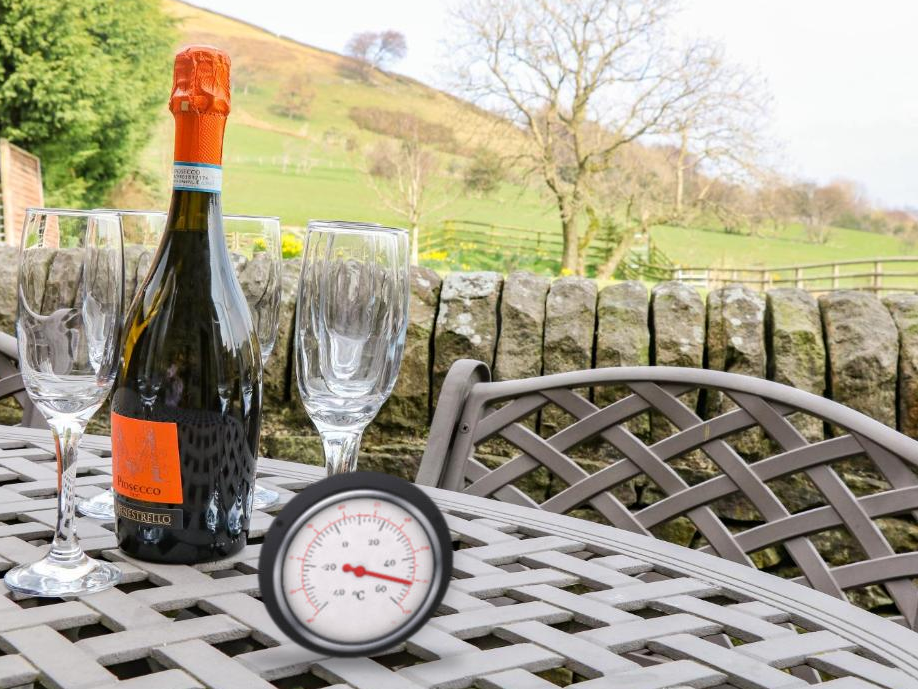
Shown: 50 °C
